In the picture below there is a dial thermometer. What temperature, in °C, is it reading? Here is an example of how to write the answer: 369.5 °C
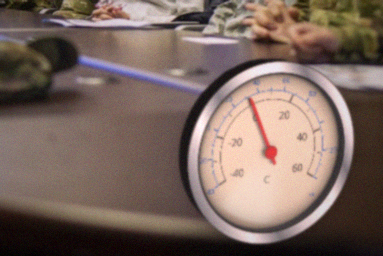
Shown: 0 °C
